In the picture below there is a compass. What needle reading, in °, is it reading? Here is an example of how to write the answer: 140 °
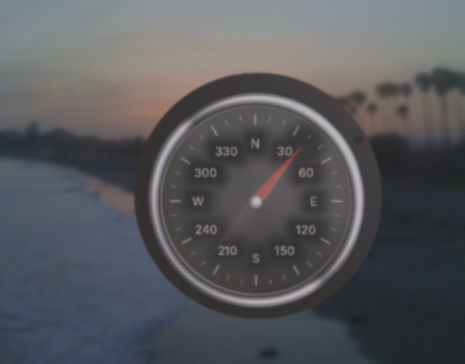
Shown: 40 °
